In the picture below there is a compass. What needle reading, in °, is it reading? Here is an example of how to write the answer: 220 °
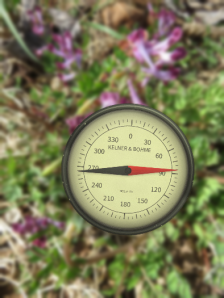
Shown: 85 °
